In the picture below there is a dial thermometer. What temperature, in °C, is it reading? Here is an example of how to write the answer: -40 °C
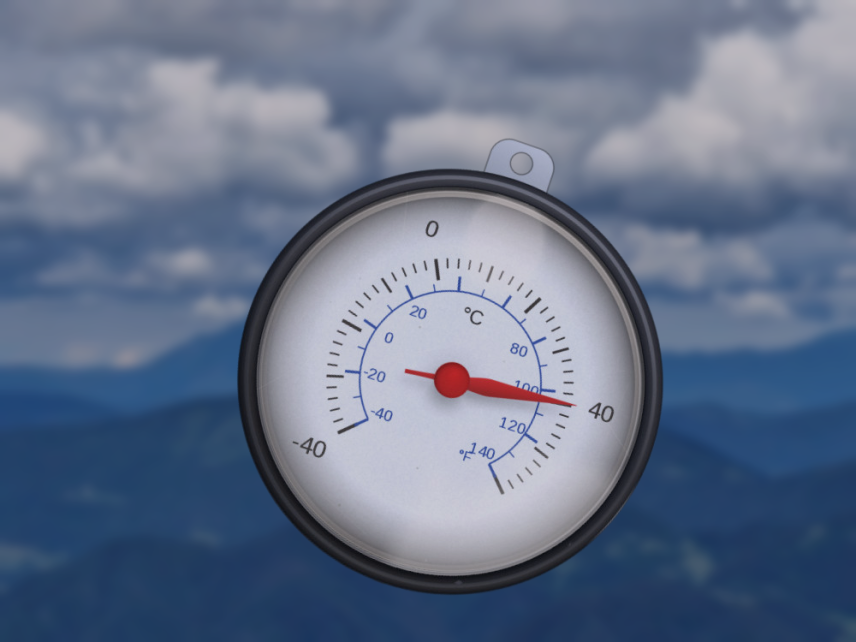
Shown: 40 °C
